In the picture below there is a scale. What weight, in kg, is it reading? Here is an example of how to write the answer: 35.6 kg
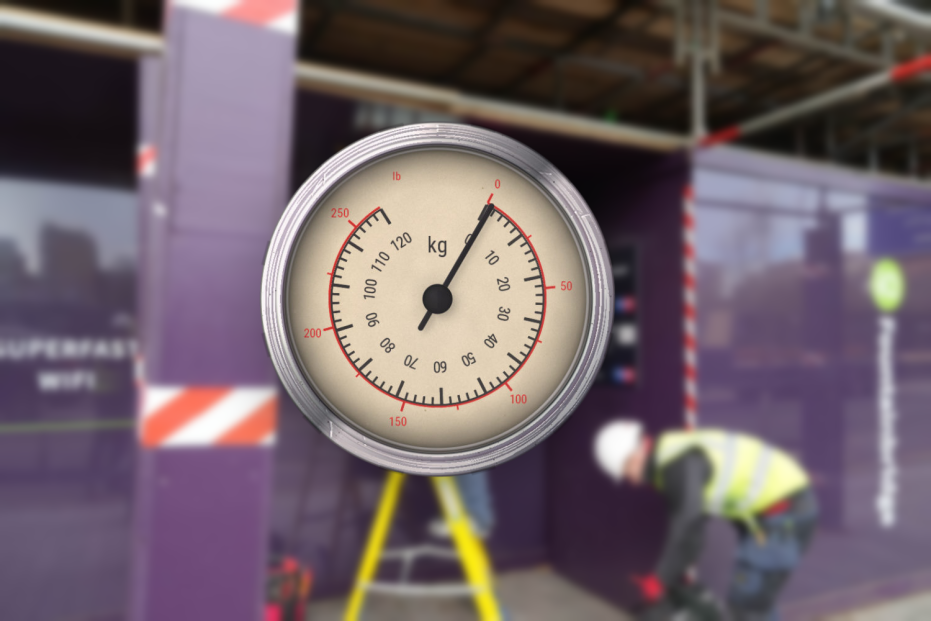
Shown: 1 kg
